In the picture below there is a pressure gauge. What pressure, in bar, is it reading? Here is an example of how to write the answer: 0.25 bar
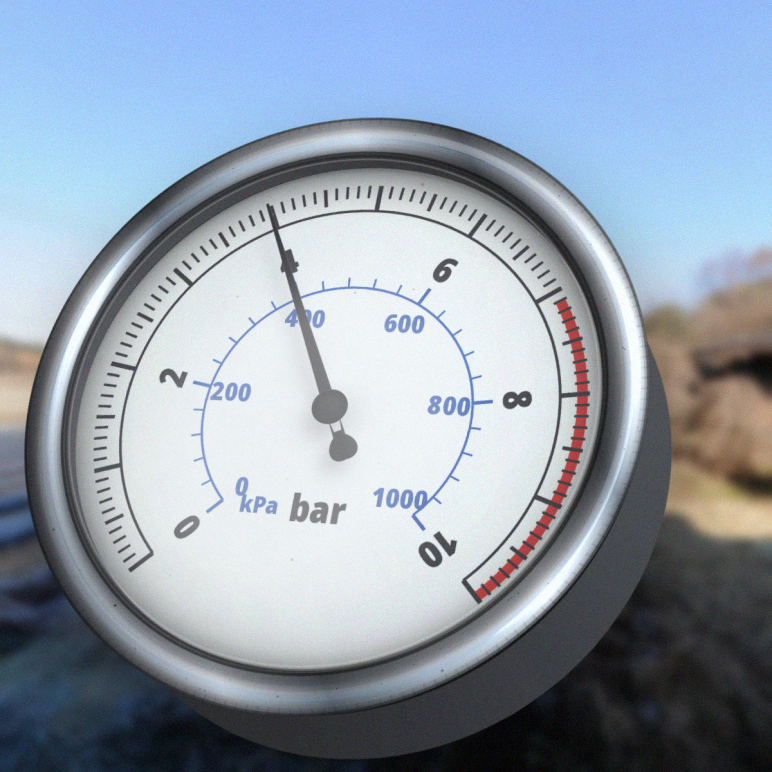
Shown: 4 bar
